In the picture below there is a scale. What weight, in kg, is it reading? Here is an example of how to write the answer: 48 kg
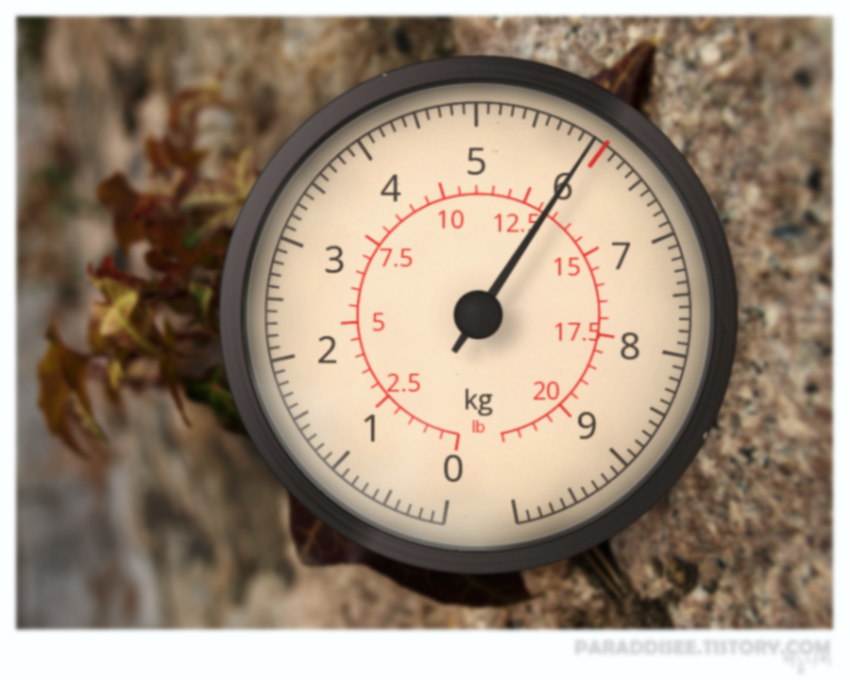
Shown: 6 kg
